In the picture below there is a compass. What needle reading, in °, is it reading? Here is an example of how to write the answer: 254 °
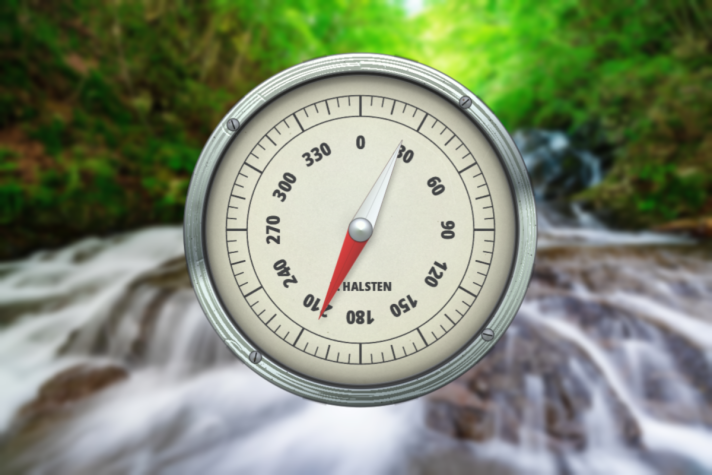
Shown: 205 °
